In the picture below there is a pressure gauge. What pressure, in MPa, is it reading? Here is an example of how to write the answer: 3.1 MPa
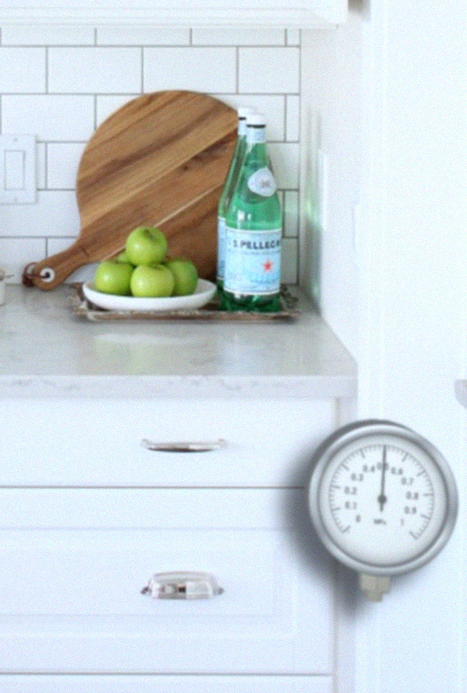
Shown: 0.5 MPa
